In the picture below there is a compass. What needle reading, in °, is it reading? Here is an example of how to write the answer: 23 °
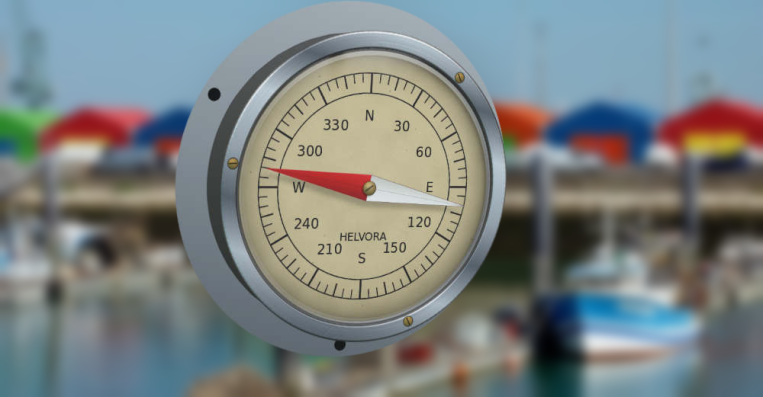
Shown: 280 °
